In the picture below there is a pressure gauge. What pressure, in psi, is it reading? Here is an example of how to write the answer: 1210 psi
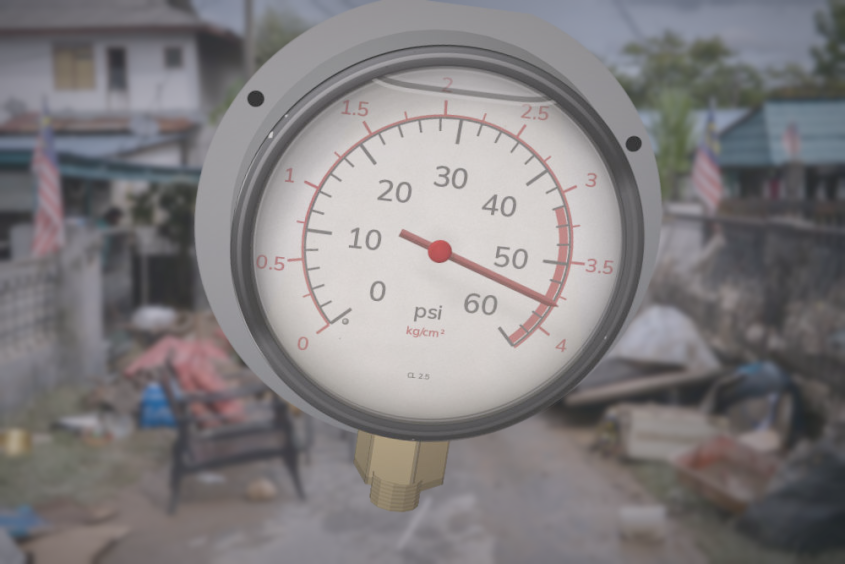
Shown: 54 psi
